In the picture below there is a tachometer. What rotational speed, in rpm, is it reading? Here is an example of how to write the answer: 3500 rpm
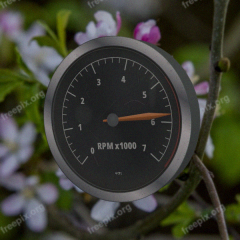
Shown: 5800 rpm
